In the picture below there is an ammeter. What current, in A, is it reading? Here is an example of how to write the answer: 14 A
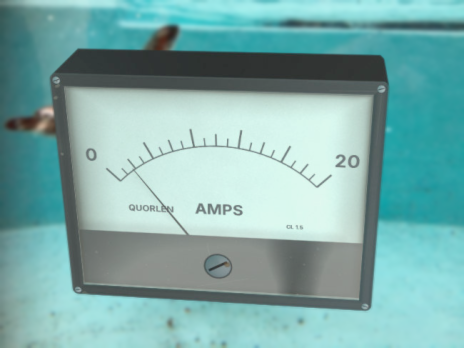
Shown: 2 A
